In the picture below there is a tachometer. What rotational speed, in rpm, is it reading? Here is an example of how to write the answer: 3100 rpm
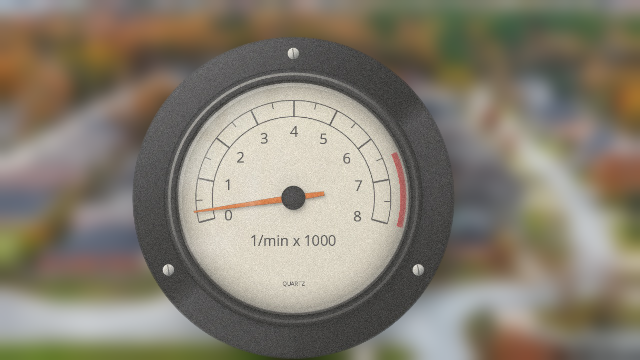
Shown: 250 rpm
